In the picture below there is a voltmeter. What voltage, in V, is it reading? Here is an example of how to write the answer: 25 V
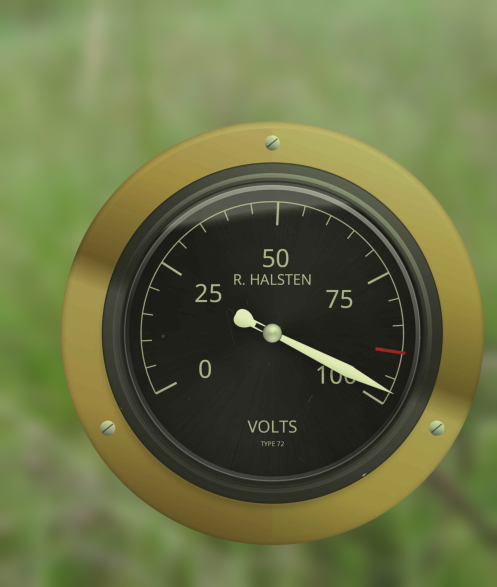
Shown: 97.5 V
